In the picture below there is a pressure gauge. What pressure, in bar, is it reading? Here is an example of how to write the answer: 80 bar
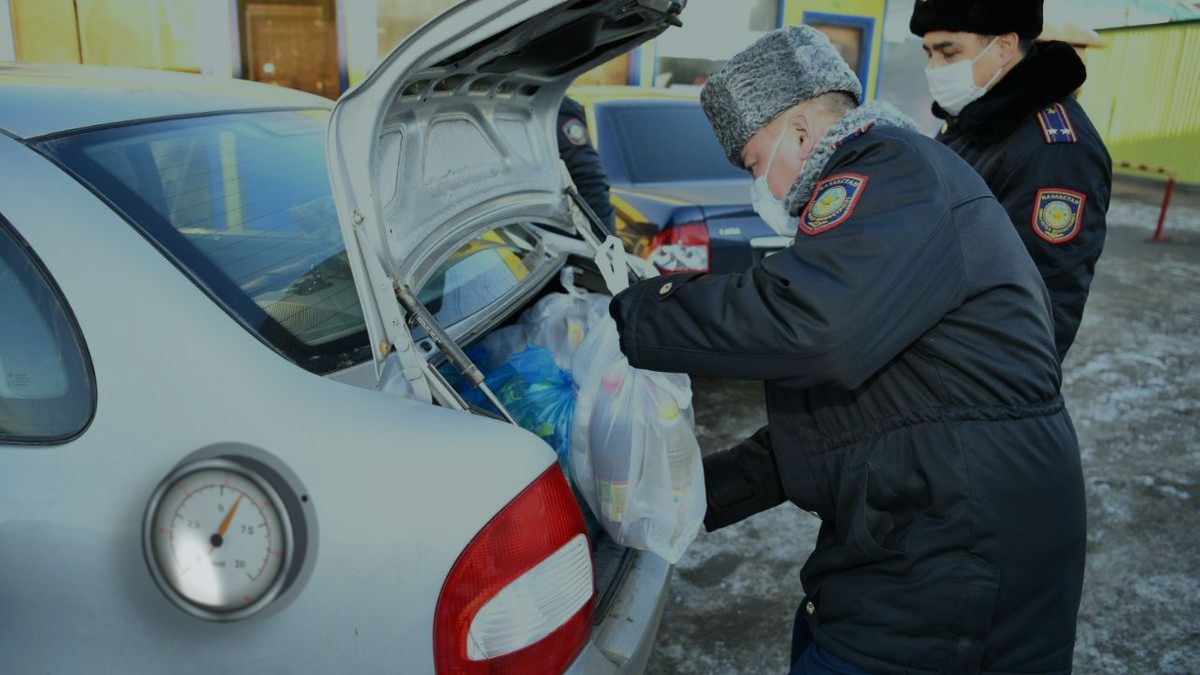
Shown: 6 bar
